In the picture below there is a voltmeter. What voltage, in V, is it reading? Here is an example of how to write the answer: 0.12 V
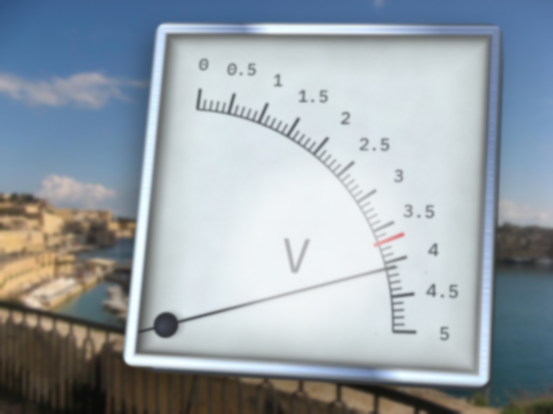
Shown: 4.1 V
